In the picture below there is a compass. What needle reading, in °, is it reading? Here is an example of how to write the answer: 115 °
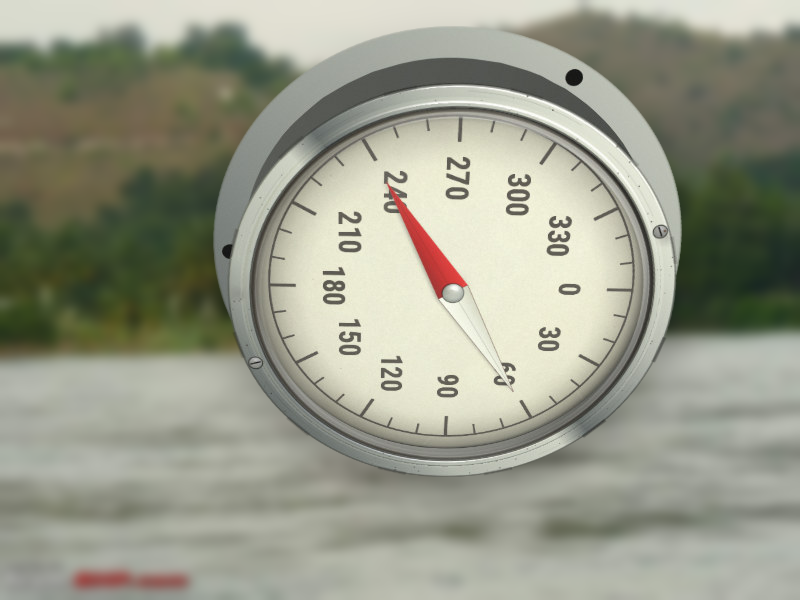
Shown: 240 °
